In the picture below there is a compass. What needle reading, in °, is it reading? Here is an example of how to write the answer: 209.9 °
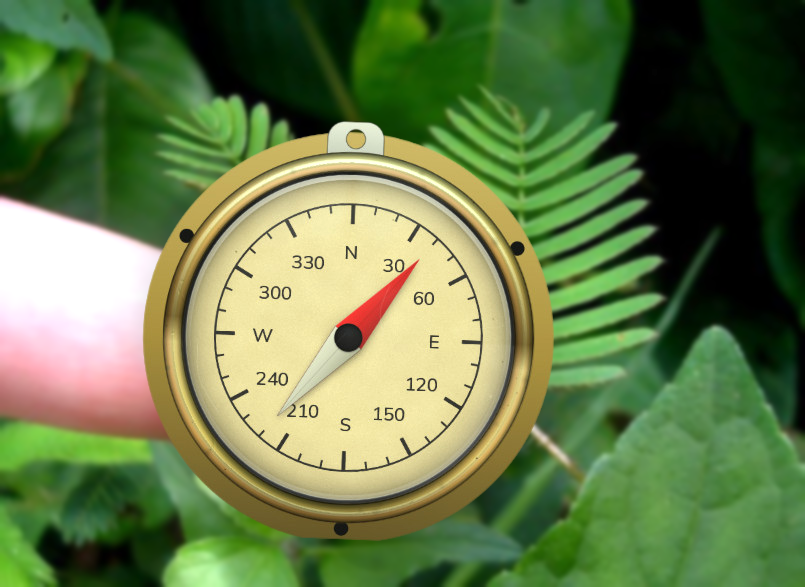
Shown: 40 °
